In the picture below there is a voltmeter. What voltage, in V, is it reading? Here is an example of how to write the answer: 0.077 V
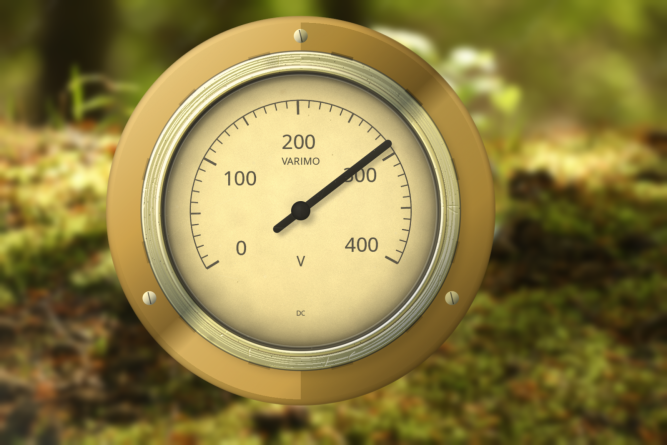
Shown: 290 V
